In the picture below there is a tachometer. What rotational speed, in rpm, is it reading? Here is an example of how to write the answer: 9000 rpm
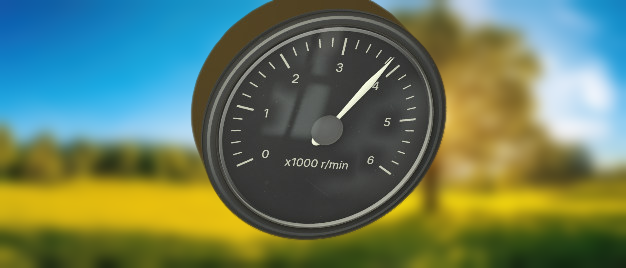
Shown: 3800 rpm
